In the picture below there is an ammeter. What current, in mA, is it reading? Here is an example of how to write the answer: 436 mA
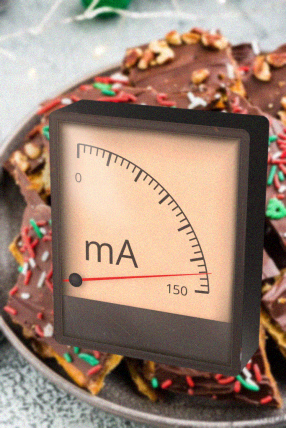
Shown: 135 mA
